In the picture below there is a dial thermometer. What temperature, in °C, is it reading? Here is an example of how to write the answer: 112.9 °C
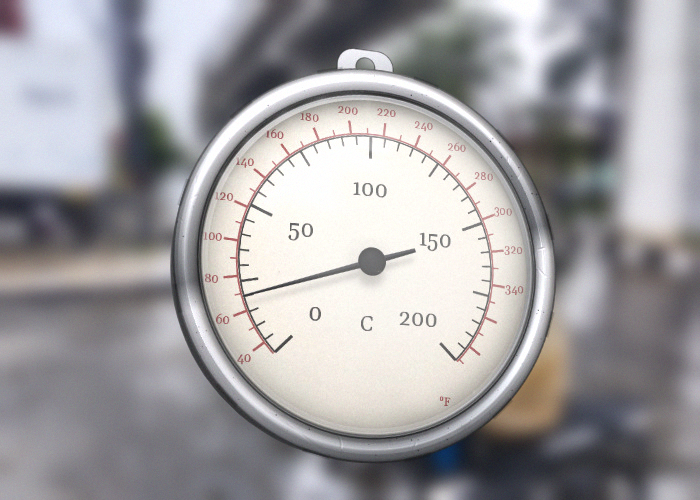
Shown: 20 °C
